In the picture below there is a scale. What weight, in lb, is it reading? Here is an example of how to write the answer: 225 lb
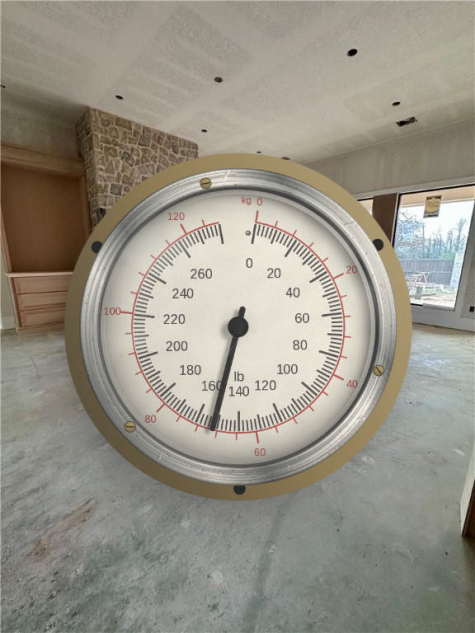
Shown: 152 lb
